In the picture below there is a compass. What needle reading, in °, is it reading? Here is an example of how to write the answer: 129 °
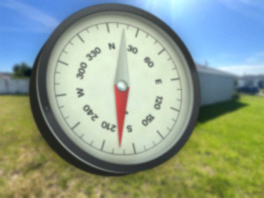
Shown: 195 °
